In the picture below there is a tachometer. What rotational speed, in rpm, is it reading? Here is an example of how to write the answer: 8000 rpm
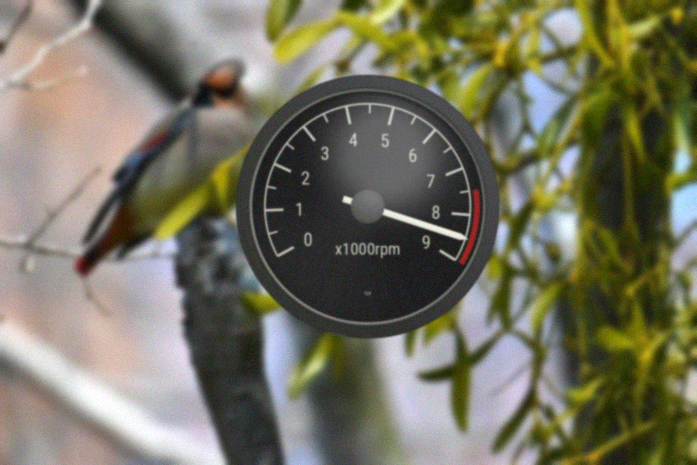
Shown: 8500 rpm
